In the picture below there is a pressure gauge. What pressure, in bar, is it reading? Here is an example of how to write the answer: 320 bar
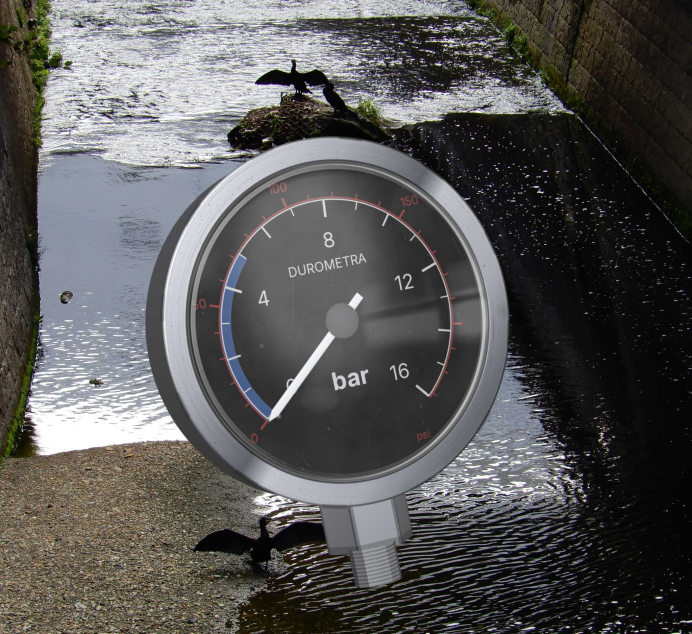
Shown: 0 bar
